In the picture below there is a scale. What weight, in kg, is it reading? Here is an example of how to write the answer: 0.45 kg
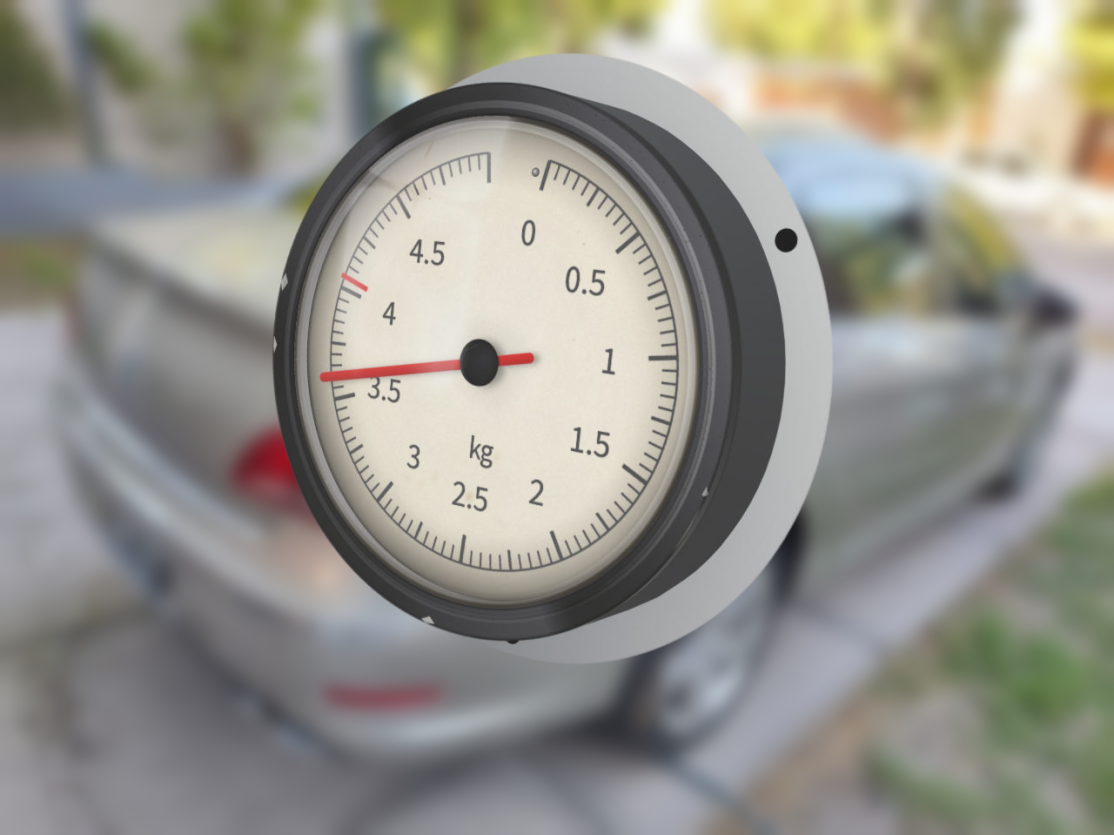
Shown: 3.6 kg
